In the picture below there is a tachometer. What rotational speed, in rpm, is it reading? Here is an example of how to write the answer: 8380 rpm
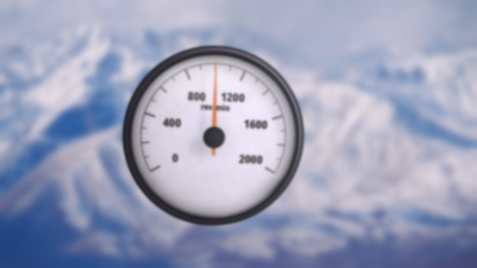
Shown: 1000 rpm
